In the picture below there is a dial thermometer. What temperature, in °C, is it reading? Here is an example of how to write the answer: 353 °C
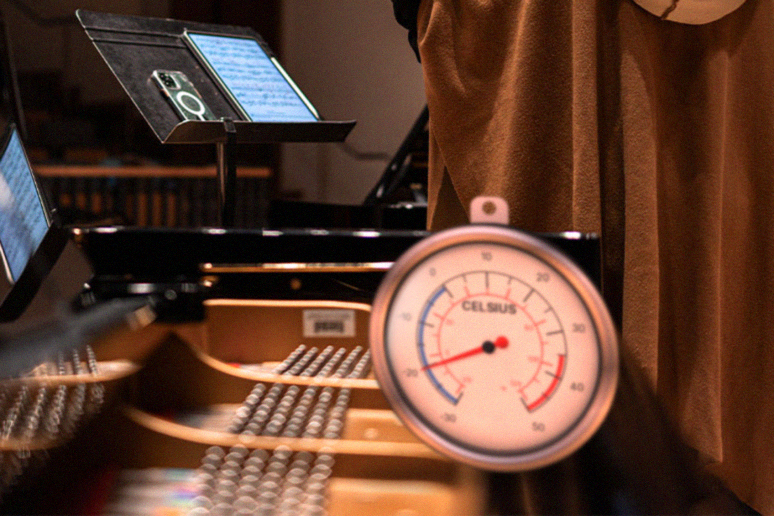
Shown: -20 °C
